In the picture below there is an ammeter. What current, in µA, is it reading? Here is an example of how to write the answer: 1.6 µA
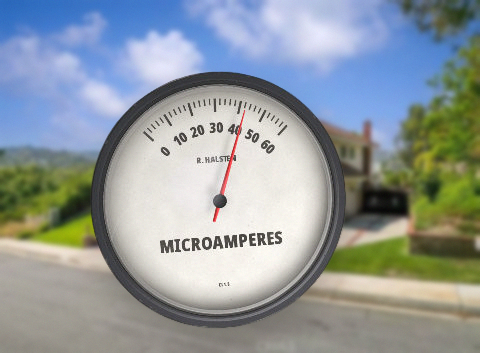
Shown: 42 µA
